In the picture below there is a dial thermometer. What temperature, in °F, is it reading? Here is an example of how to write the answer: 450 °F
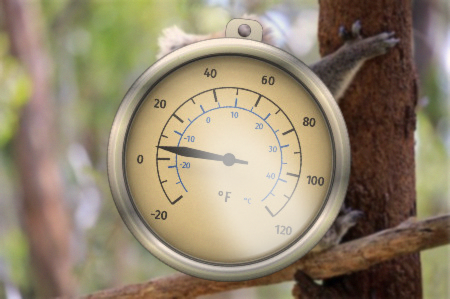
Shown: 5 °F
